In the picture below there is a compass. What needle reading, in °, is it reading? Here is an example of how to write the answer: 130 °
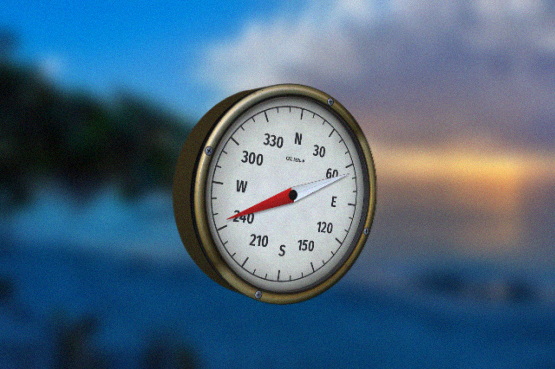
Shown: 245 °
